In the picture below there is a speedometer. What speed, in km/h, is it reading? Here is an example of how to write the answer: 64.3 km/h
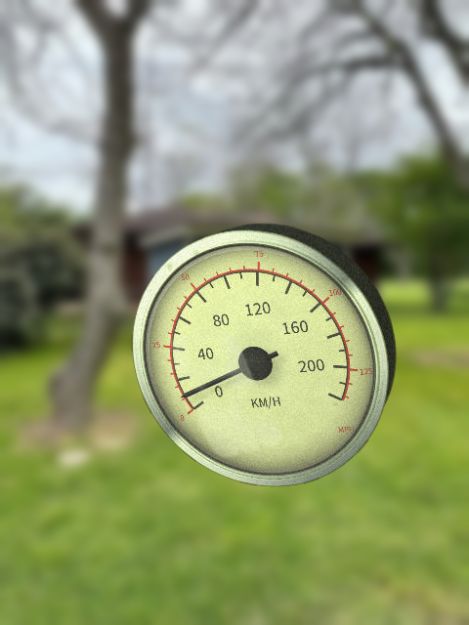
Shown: 10 km/h
